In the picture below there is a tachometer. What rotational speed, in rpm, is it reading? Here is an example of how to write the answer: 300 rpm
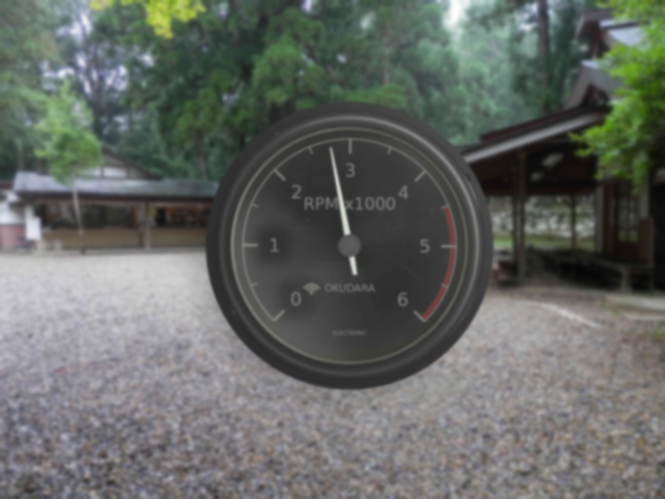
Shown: 2750 rpm
